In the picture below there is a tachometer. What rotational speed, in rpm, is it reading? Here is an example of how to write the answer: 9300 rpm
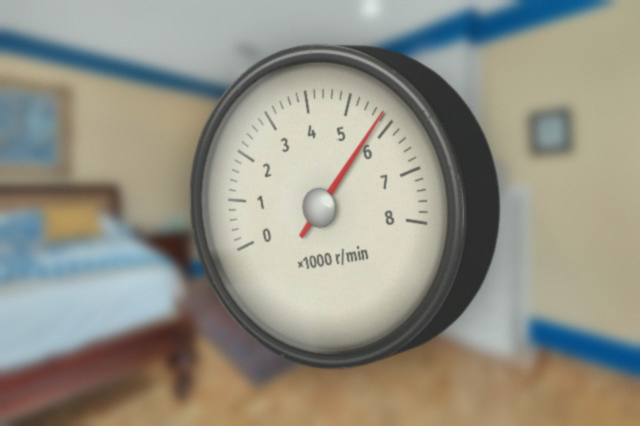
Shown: 5800 rpm
